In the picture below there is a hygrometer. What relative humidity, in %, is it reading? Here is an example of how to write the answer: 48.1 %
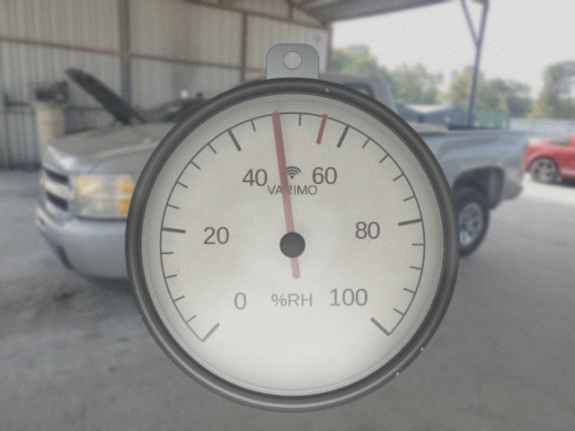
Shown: 48 %
